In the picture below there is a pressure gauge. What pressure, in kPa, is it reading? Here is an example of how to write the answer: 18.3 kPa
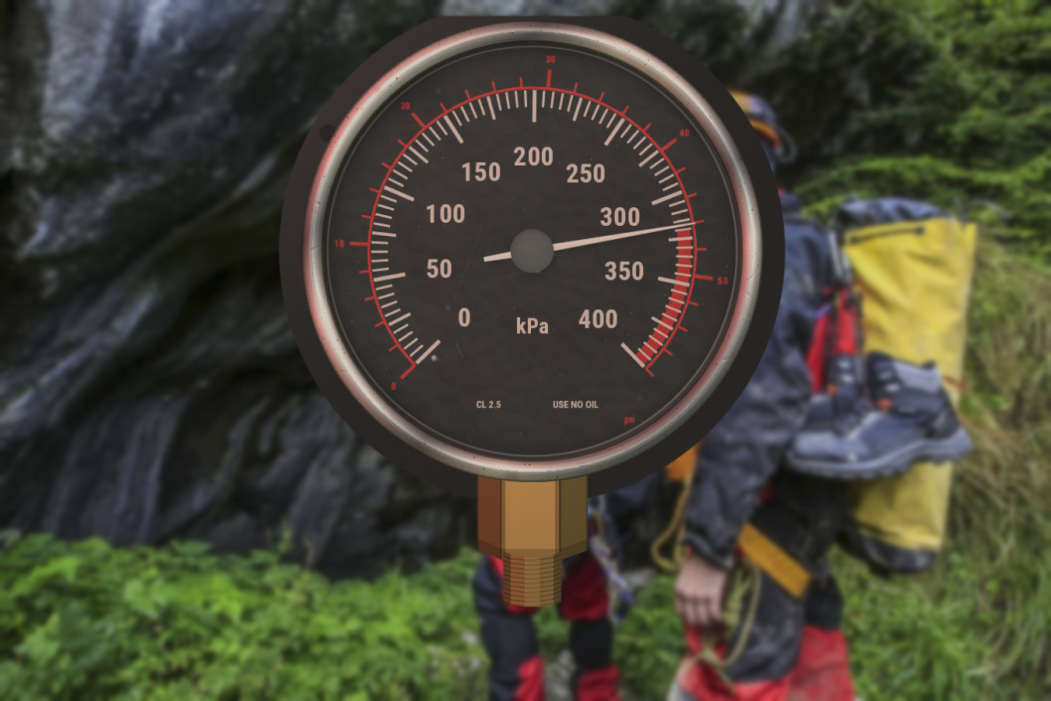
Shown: 317.5 kPa
